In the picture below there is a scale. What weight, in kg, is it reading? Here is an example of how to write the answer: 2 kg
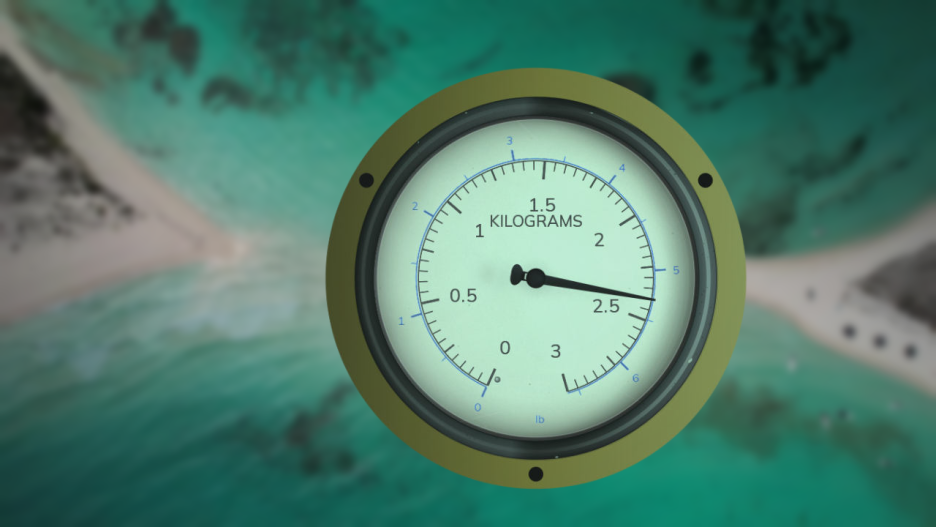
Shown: 2.4 kg
